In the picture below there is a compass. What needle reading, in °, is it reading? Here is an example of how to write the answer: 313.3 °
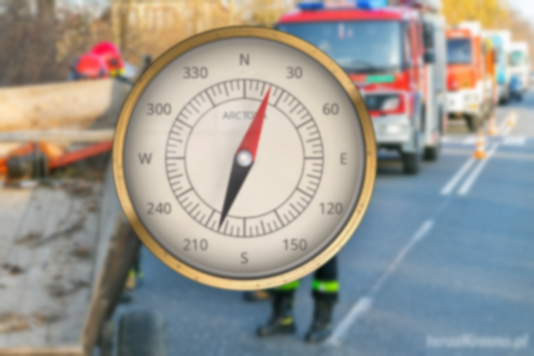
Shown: 20 °
